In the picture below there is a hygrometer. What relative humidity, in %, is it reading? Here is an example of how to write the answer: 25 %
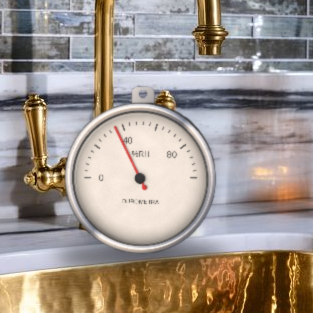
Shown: 36 %
